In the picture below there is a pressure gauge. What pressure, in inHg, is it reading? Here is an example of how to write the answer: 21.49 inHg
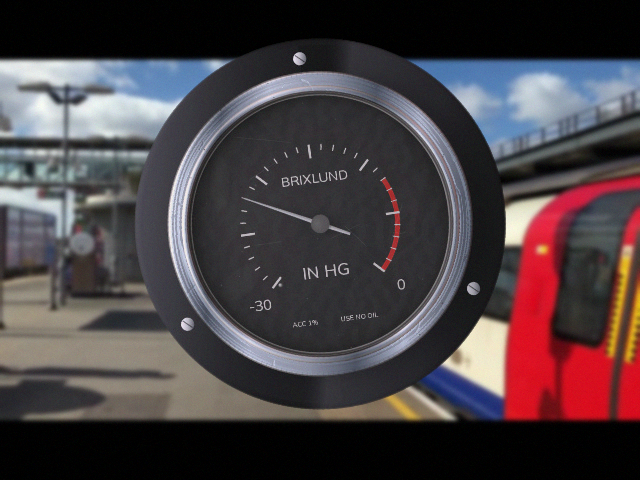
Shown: -22 inHg
